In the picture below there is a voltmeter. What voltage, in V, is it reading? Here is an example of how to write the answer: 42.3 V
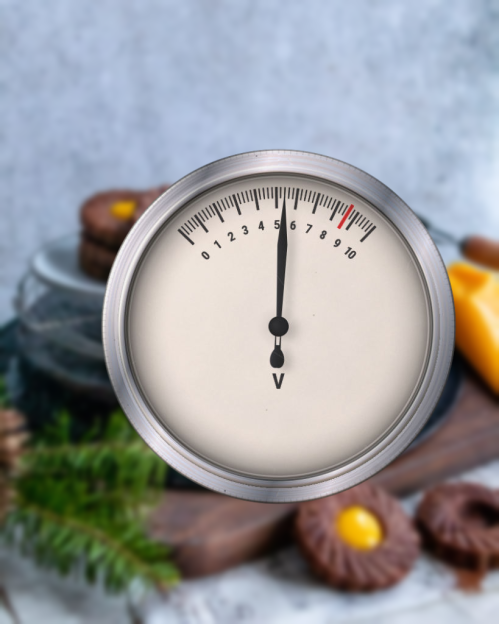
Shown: 5.4 V
